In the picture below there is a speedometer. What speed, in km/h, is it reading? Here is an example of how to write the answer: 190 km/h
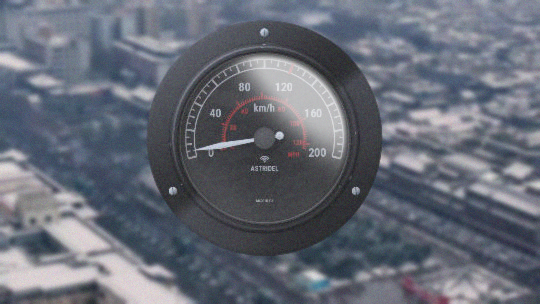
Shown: 5 km/h
